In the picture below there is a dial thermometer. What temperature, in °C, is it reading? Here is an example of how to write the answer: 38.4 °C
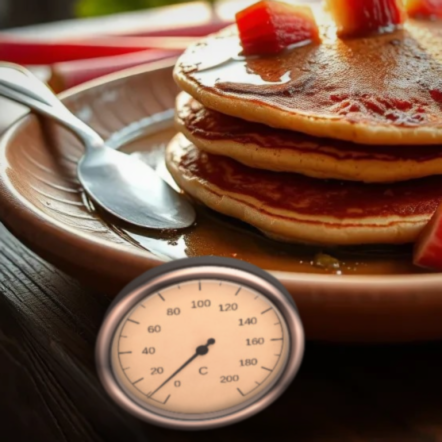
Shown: 10 °C
